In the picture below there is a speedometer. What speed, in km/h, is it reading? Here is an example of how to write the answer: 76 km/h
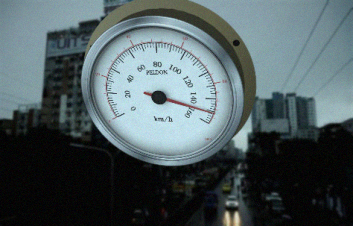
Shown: 150 km/h
